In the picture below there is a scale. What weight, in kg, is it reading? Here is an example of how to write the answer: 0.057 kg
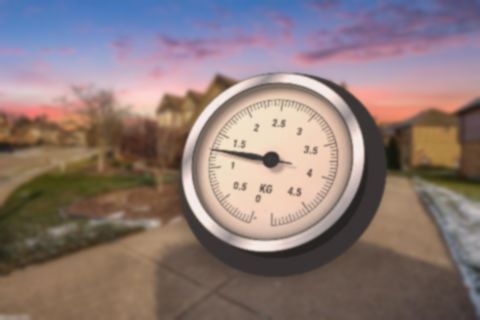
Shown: 1.25 kg
